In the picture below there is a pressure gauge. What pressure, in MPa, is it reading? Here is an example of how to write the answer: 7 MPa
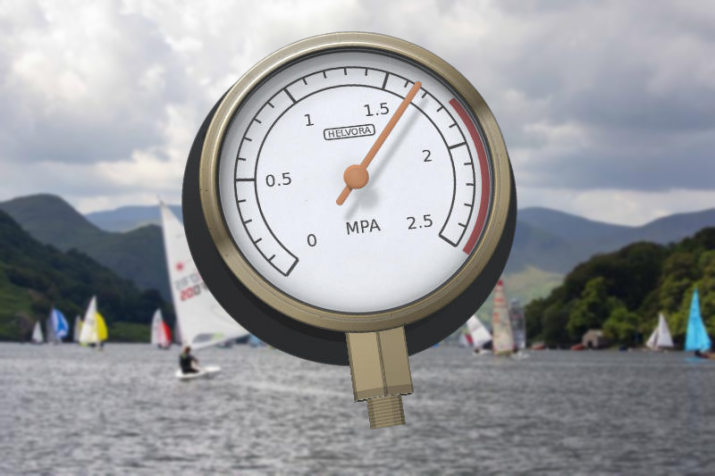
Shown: 1.65 MPa
